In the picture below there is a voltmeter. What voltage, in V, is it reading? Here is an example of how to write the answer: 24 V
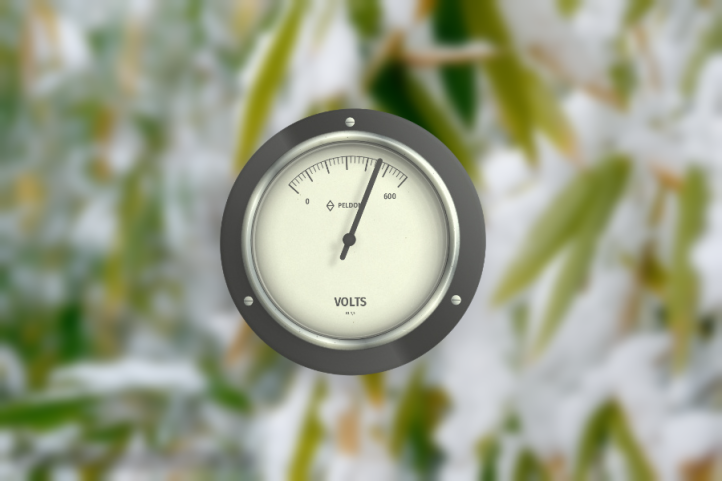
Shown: 460 V
